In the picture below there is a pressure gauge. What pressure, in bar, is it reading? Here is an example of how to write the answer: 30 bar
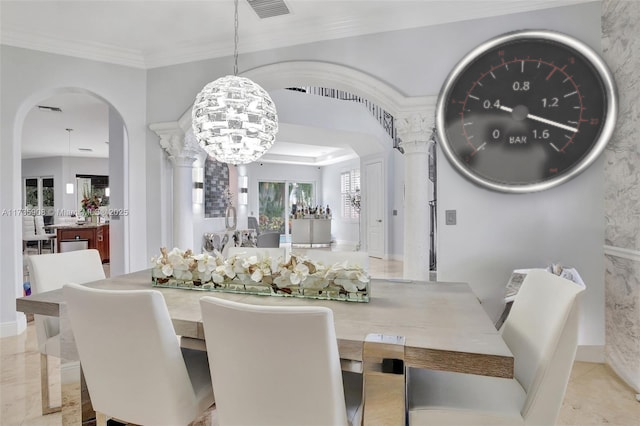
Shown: 1.45 bar
